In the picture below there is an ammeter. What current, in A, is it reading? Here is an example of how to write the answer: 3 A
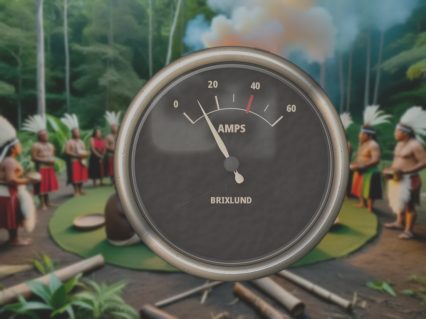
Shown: 10 A
